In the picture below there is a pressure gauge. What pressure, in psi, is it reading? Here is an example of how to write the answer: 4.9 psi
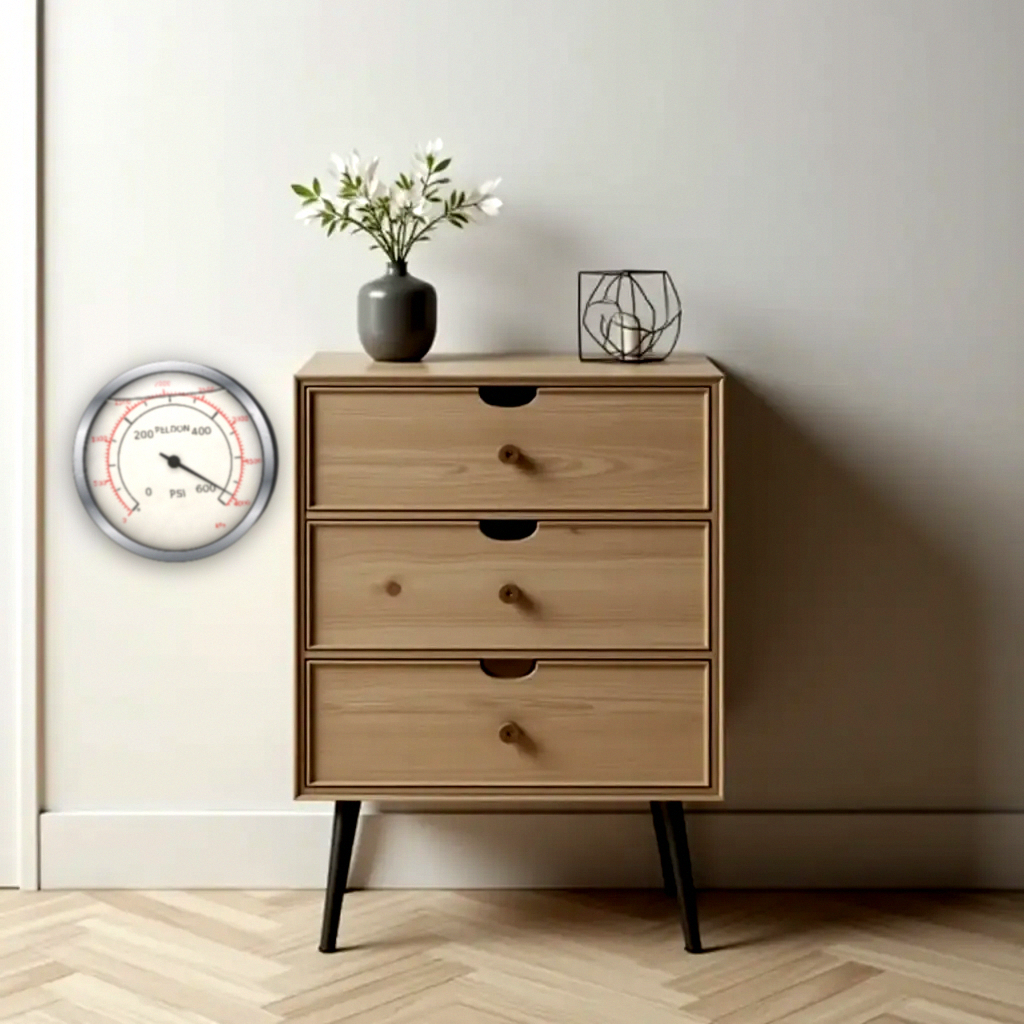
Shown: 575 psi
